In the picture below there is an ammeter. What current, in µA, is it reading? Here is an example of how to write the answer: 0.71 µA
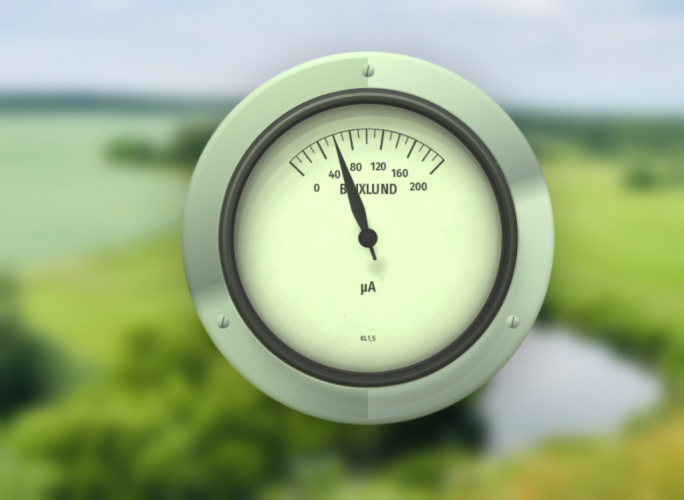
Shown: 60 µA
